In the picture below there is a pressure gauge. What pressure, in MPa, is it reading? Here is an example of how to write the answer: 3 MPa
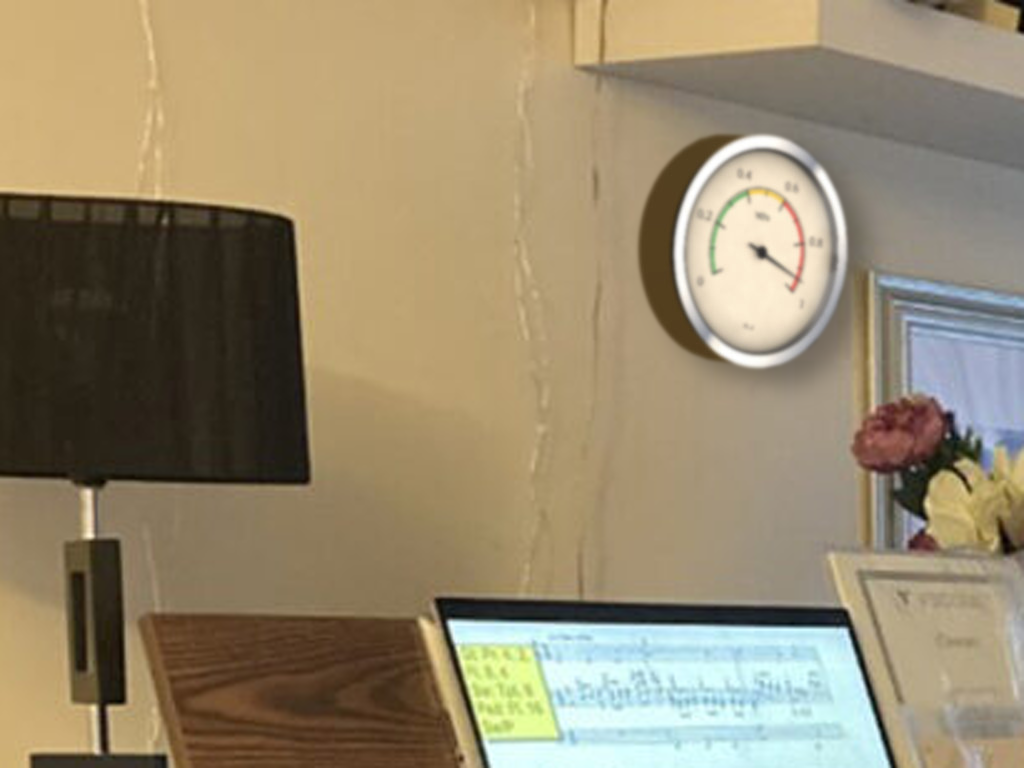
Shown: 0.95 MPa
